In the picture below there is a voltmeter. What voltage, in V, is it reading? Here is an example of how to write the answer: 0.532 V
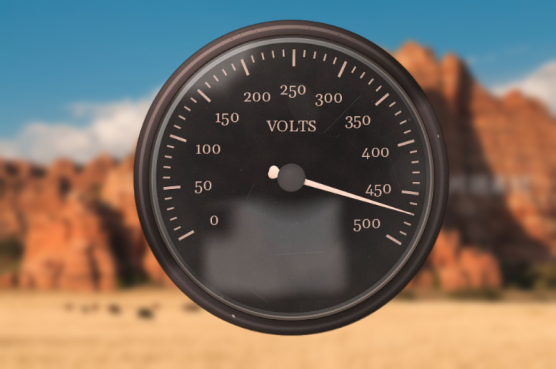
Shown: 470 V
